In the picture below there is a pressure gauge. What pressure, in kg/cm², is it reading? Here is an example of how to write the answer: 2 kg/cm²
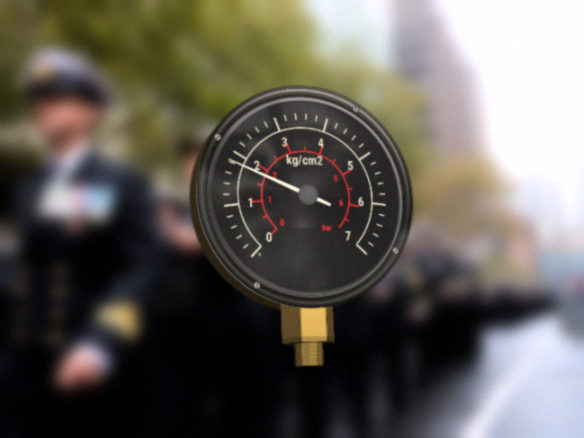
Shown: 1.8 kg/cm²
